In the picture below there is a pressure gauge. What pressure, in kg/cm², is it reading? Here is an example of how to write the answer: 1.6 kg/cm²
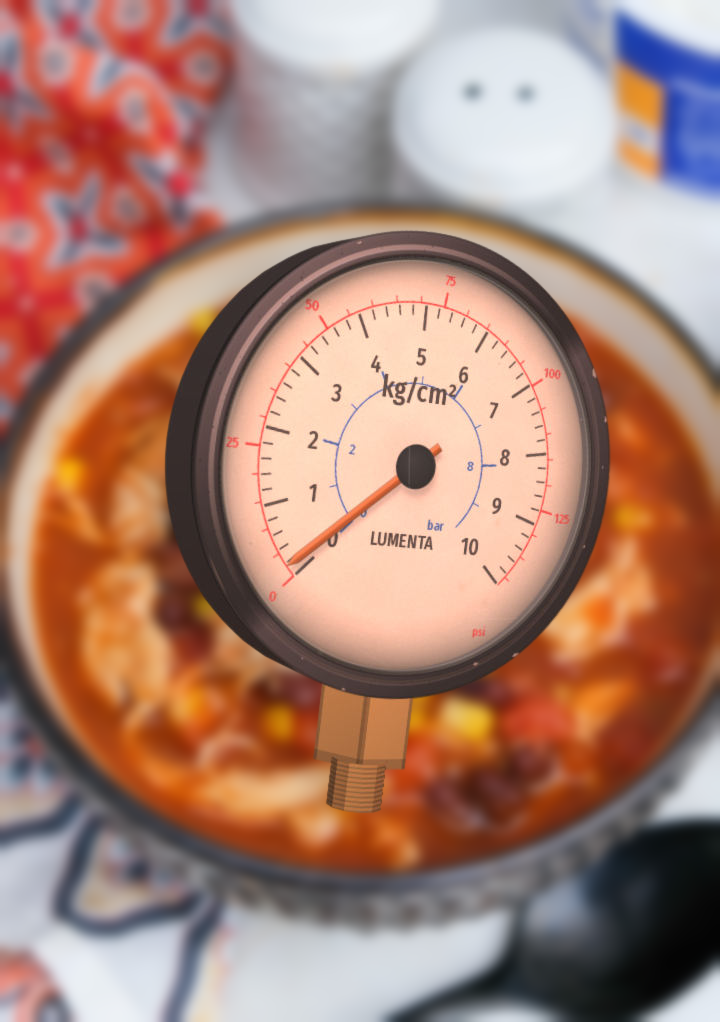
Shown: 0.2 kg/cm²
